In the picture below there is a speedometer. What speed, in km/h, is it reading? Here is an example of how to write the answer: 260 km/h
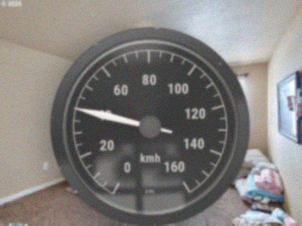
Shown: 40 km/h
